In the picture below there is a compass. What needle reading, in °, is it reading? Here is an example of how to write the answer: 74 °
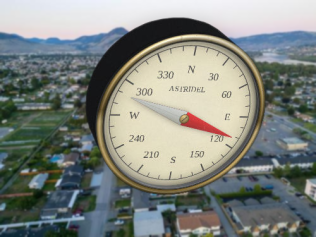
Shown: 110 °
